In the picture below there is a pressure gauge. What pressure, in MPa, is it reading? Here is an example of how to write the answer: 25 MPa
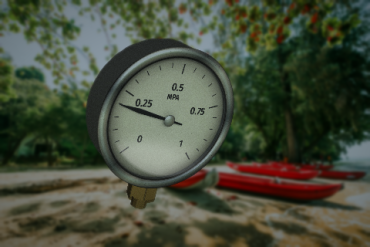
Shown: 0.2 MPa
